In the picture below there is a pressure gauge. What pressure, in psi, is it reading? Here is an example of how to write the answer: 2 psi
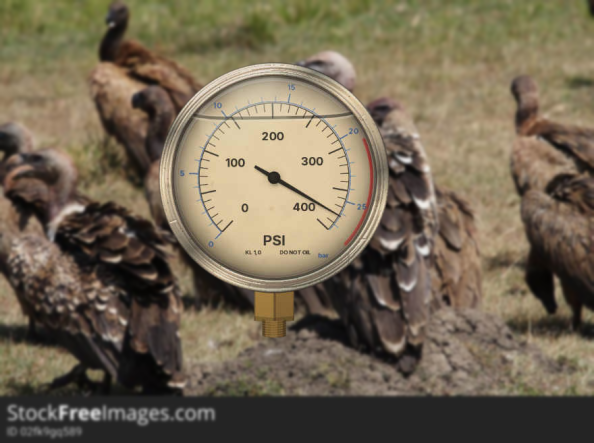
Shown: 380 psi
